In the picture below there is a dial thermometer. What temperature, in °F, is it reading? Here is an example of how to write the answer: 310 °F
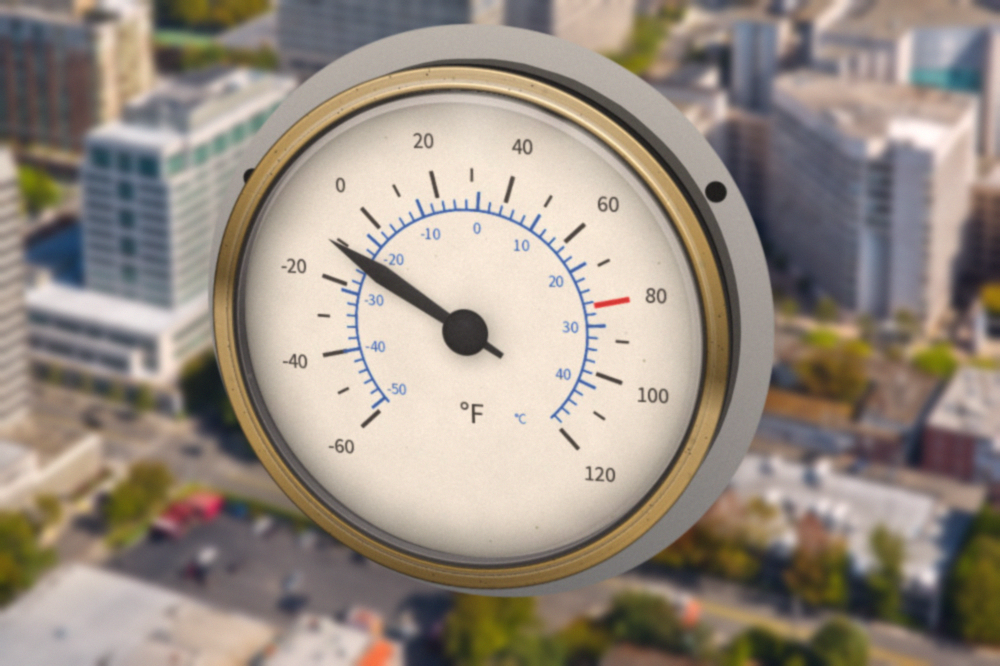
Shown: -10 °F
